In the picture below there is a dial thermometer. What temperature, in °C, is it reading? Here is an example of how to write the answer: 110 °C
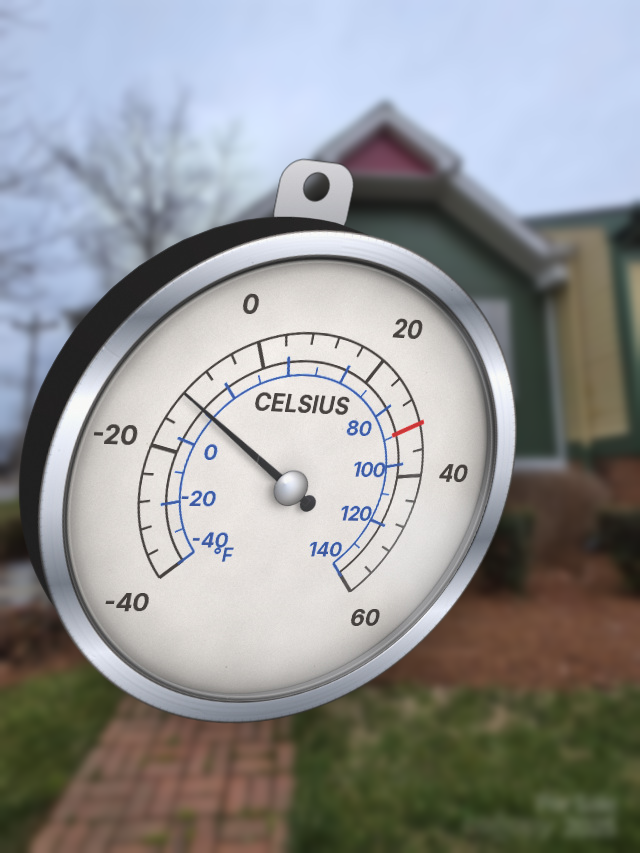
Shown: -12 °C
